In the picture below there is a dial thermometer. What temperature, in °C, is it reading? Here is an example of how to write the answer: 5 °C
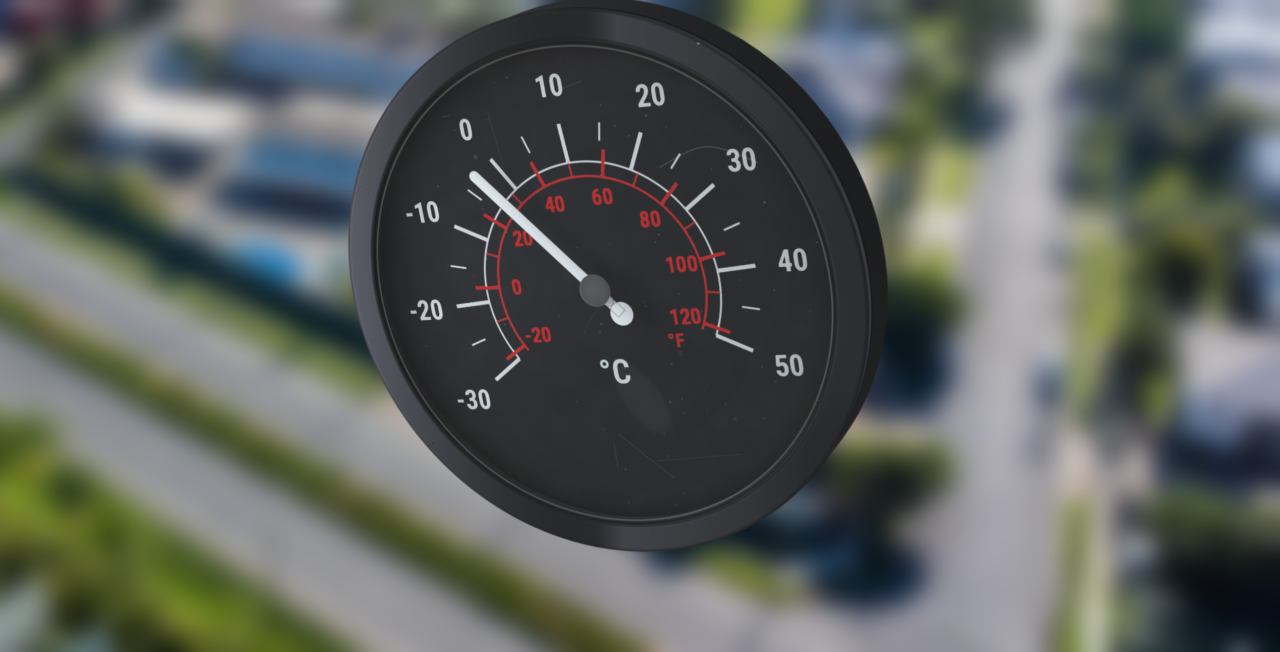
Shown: -2.5 °C
